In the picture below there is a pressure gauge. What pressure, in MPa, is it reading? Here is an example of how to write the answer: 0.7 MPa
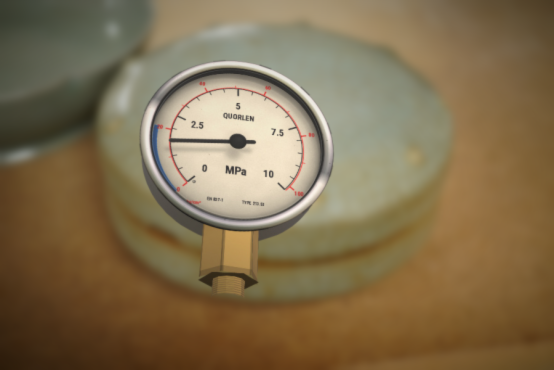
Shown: 1.5 MPa
